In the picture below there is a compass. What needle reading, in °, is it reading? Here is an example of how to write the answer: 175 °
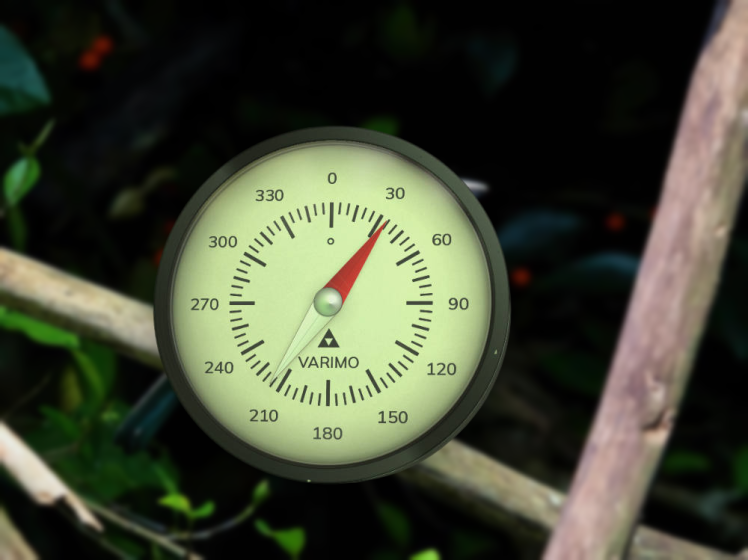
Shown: 35 °
